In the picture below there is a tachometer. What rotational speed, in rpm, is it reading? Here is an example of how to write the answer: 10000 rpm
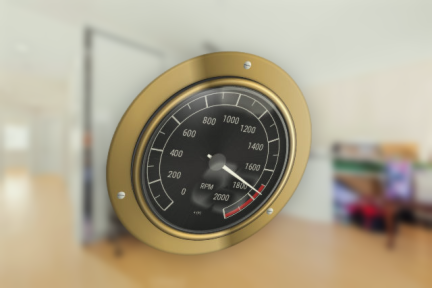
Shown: 1750 rpm
